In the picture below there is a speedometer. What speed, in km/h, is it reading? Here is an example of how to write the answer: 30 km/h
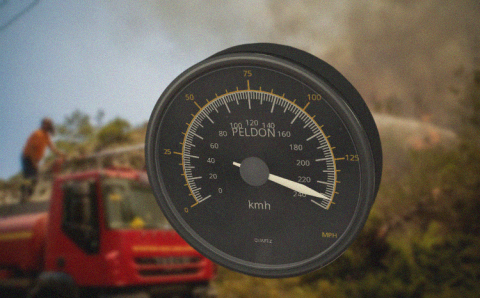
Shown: 230 km/h
